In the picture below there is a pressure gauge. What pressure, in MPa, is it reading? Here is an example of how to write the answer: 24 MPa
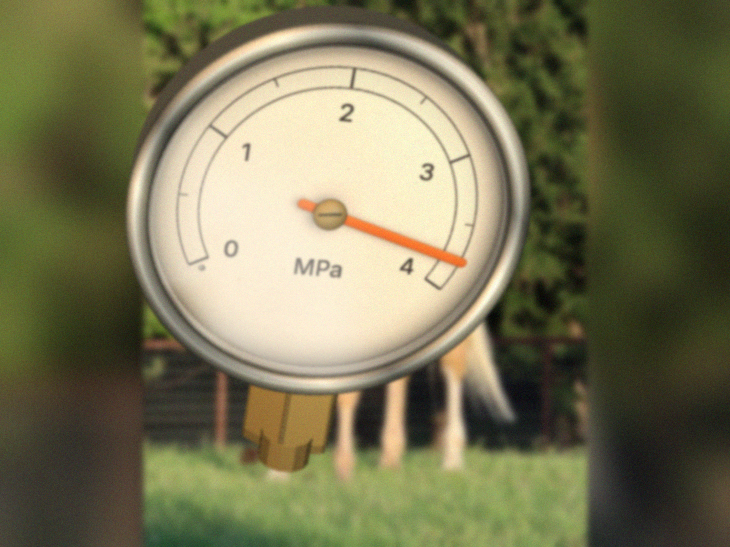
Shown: 3.75 MPa
